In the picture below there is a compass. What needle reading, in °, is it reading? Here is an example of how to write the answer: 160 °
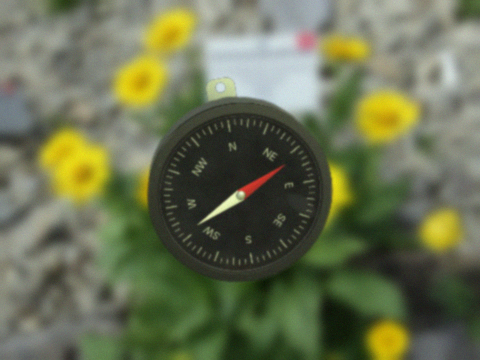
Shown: 65 °
